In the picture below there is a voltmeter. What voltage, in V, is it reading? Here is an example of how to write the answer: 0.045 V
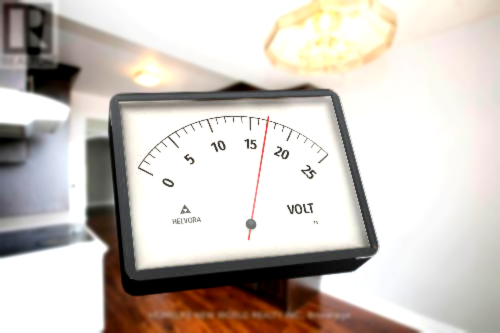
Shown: 17 V
